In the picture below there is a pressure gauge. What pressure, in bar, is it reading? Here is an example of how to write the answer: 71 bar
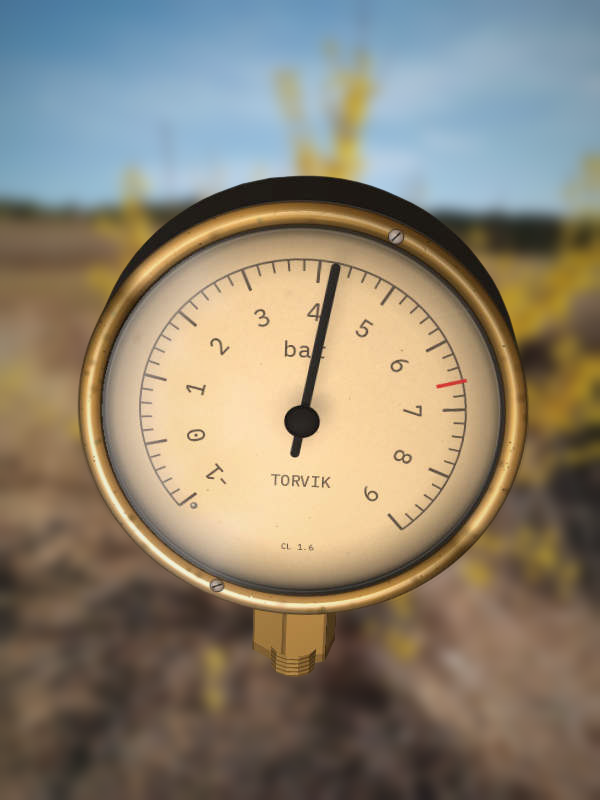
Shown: 4.2 bar
